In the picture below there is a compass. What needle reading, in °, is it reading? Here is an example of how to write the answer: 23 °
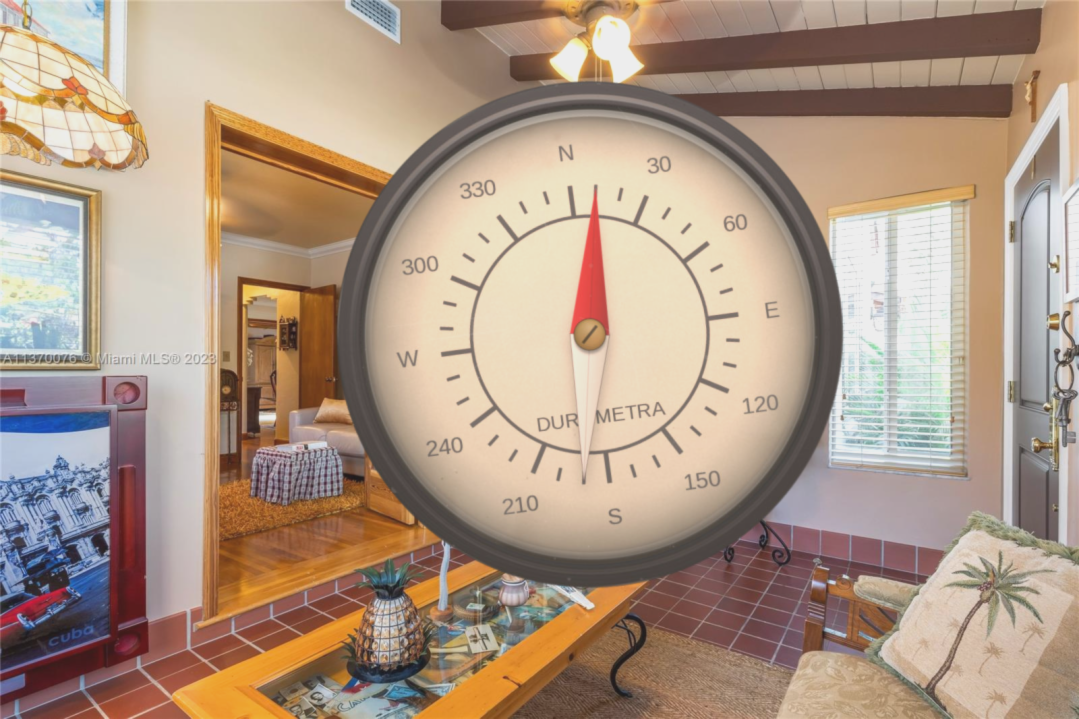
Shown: 10 °
